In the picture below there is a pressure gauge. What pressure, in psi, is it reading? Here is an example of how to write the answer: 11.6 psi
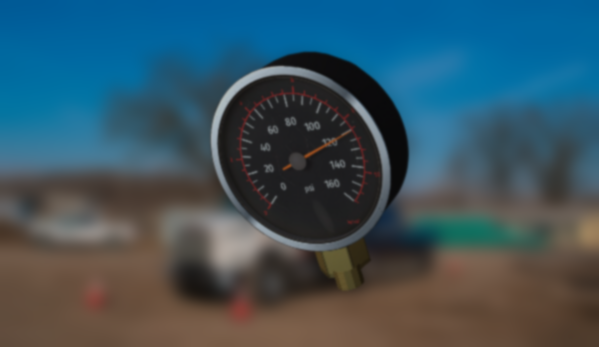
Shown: 120 psi
